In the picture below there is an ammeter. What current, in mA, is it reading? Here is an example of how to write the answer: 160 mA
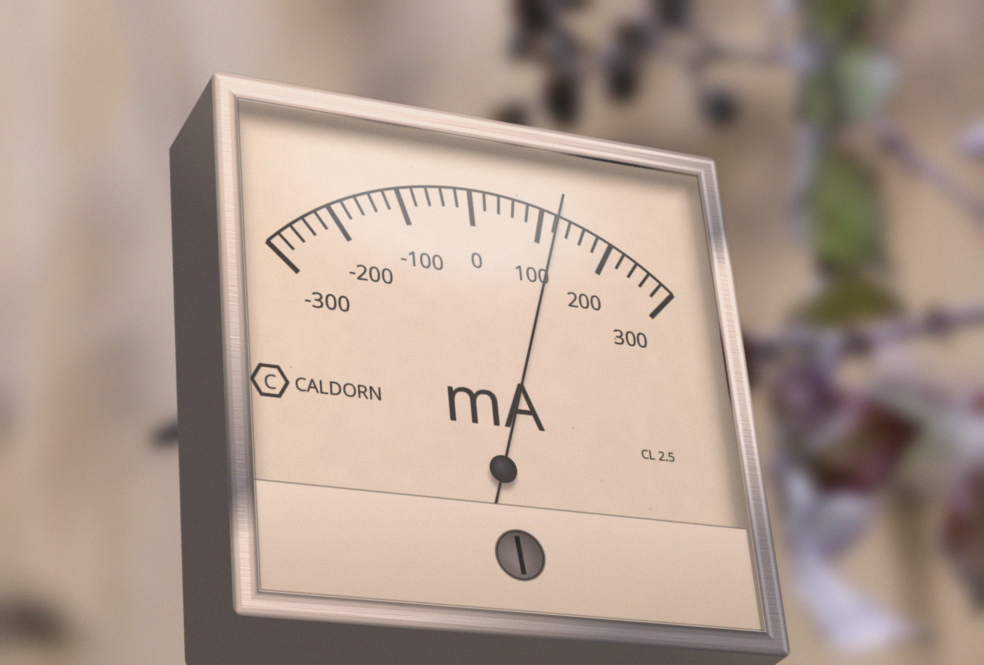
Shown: 120 mA
